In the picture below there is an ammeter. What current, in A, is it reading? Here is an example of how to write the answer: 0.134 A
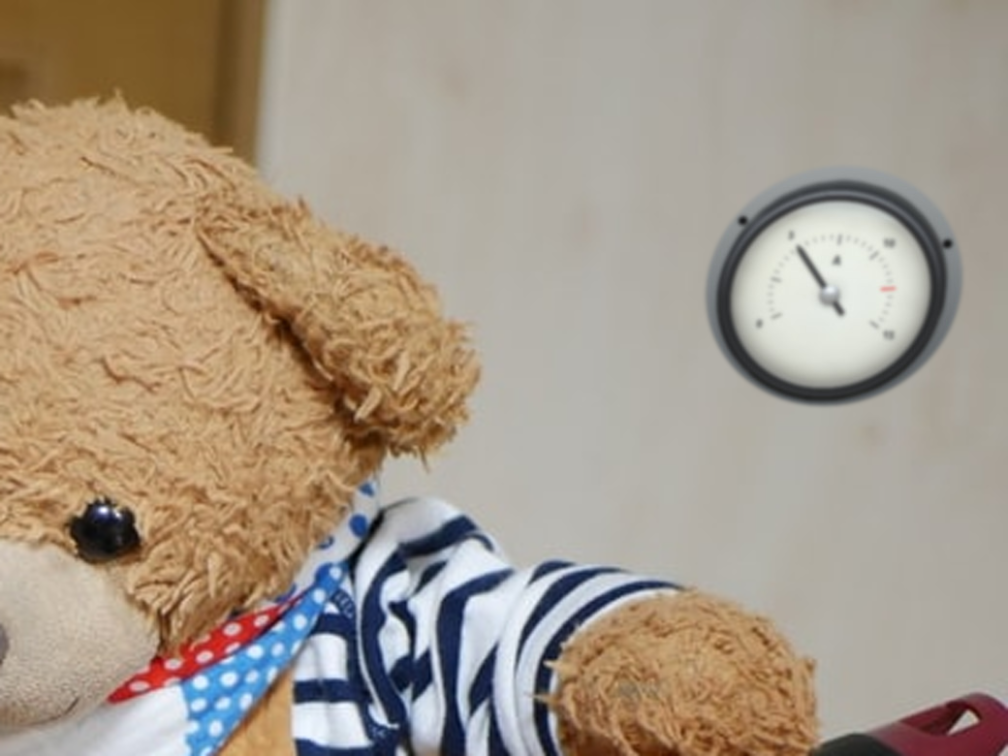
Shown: 5 A
